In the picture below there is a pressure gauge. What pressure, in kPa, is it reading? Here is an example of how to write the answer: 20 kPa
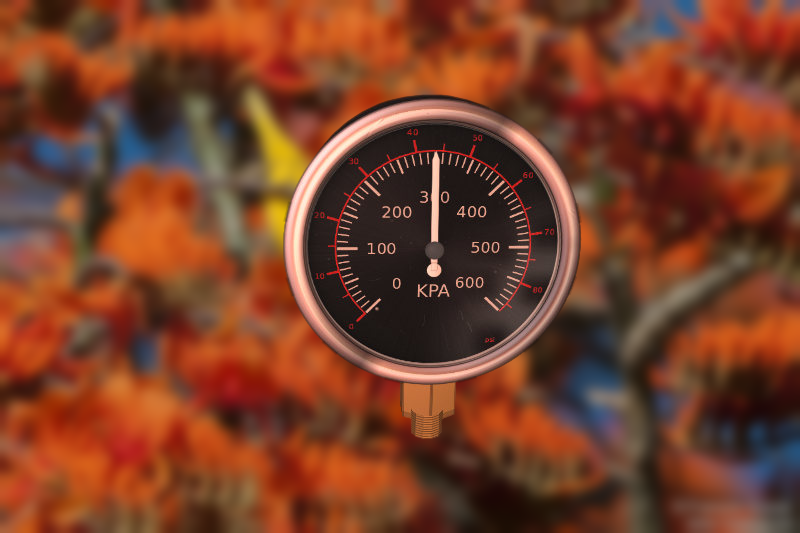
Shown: 300 kPa
